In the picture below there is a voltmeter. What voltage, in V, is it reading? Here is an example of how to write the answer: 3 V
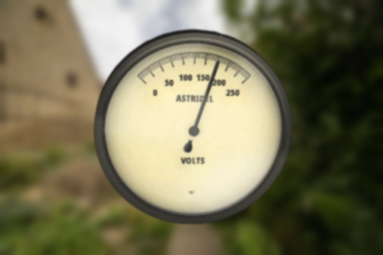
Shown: 175 V
